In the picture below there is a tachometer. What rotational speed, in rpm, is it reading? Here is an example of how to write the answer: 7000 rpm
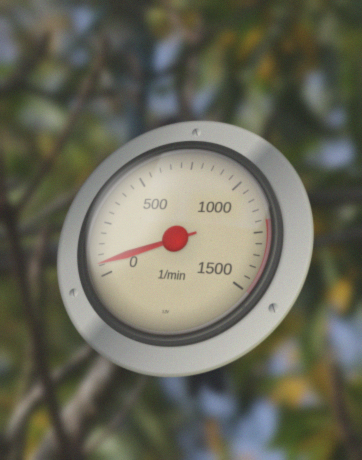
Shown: 50 rpm
